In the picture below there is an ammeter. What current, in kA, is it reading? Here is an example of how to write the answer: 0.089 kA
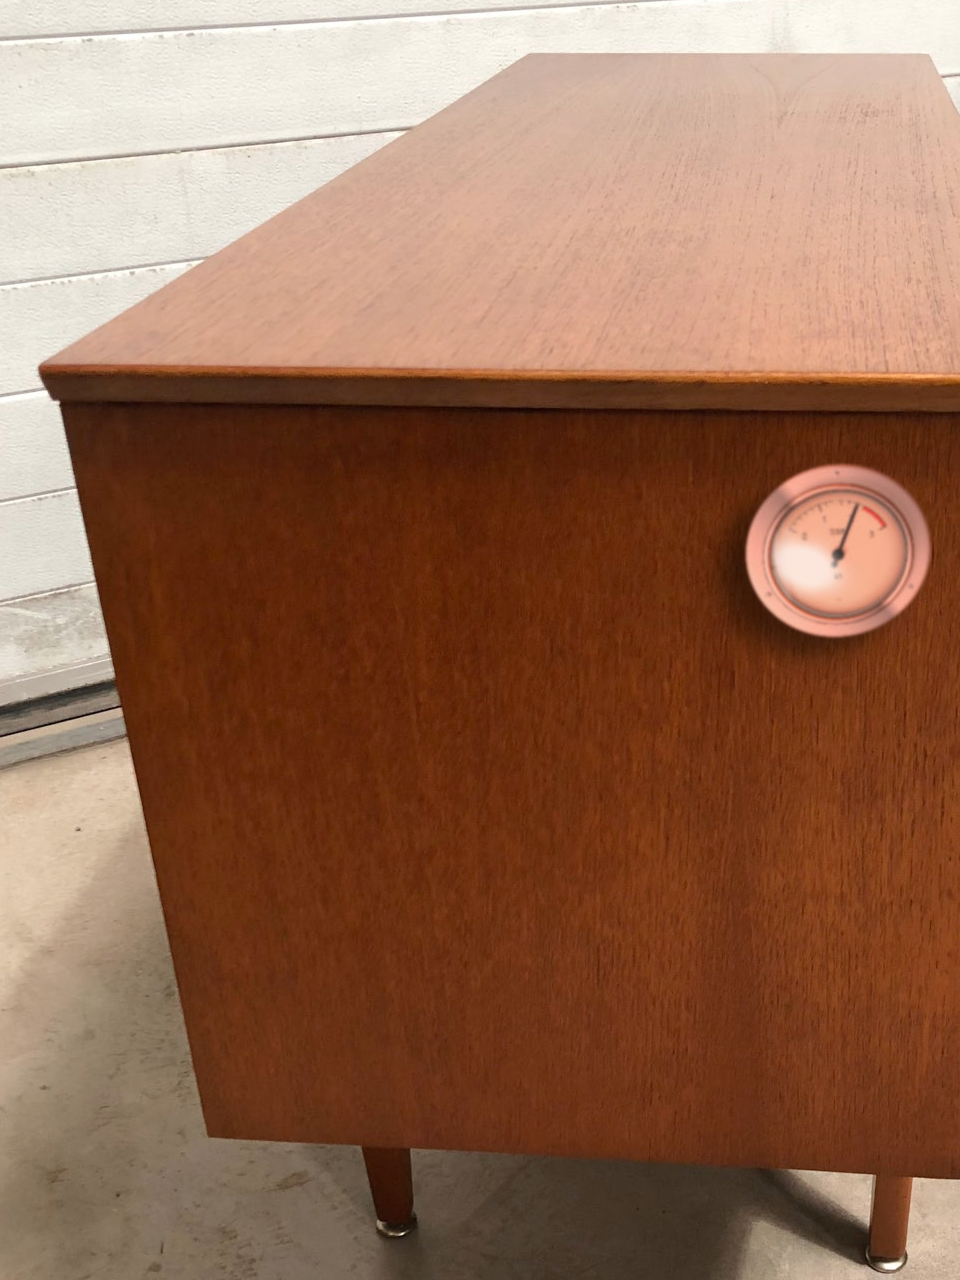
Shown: 2 kA
